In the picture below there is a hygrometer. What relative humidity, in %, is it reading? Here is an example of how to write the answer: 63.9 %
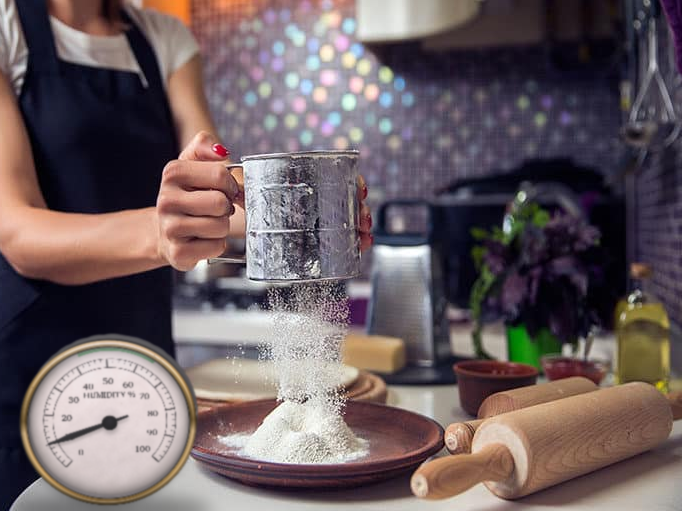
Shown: 10 %
